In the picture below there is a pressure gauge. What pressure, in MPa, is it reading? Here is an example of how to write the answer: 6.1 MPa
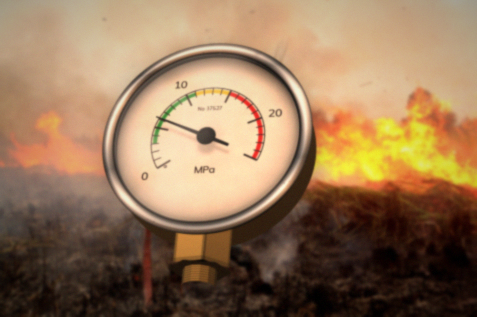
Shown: 6 MPa
